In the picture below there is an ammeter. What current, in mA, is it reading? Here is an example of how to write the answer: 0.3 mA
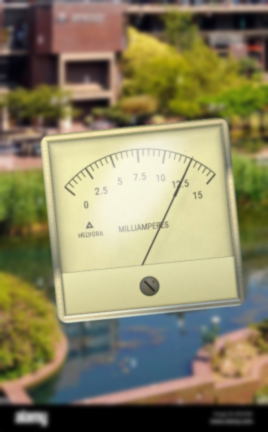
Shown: 12.5 mA
